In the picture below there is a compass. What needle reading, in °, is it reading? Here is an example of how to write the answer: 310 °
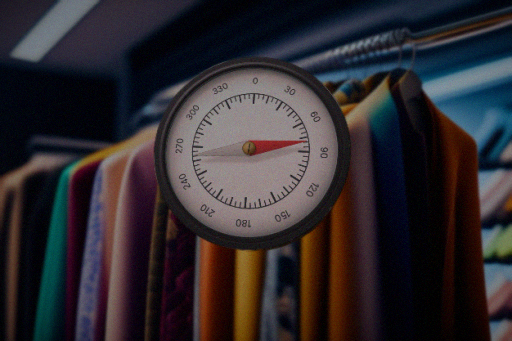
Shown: 80 °
